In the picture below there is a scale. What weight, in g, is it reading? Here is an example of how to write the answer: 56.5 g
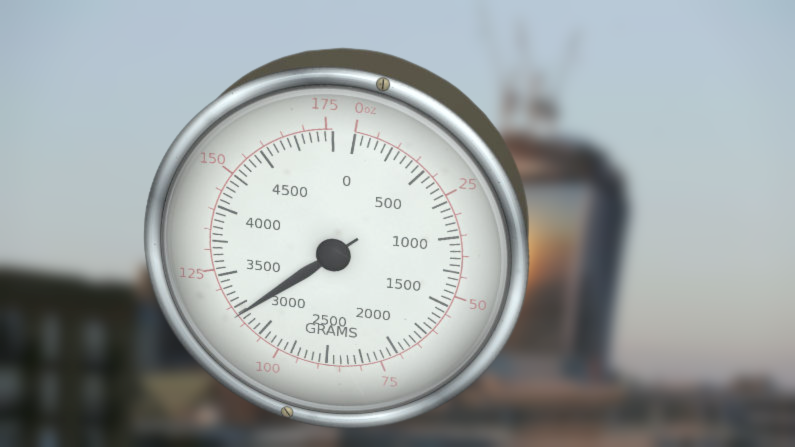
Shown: 3200 g
